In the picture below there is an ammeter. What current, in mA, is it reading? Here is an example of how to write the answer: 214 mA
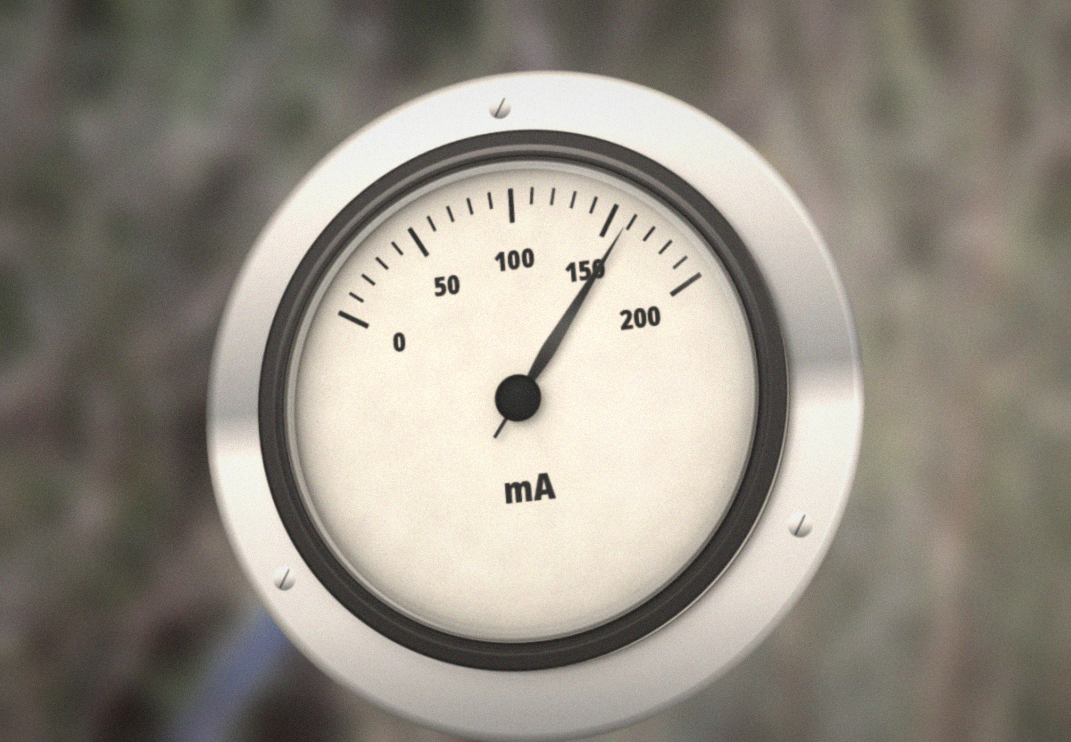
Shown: 160 mA
